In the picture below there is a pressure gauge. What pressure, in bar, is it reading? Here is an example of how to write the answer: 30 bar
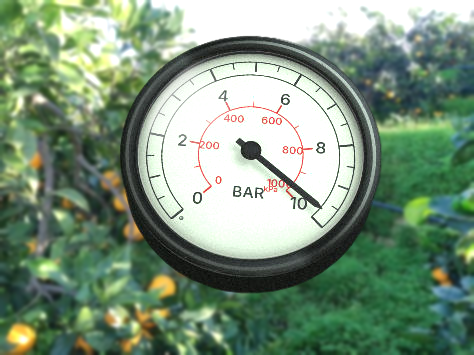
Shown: 9.75 bar
